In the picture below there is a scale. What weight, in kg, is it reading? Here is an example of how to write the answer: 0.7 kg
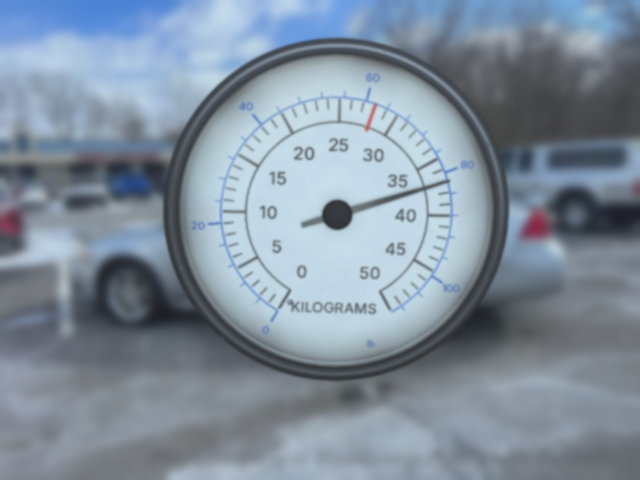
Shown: 37 kg
